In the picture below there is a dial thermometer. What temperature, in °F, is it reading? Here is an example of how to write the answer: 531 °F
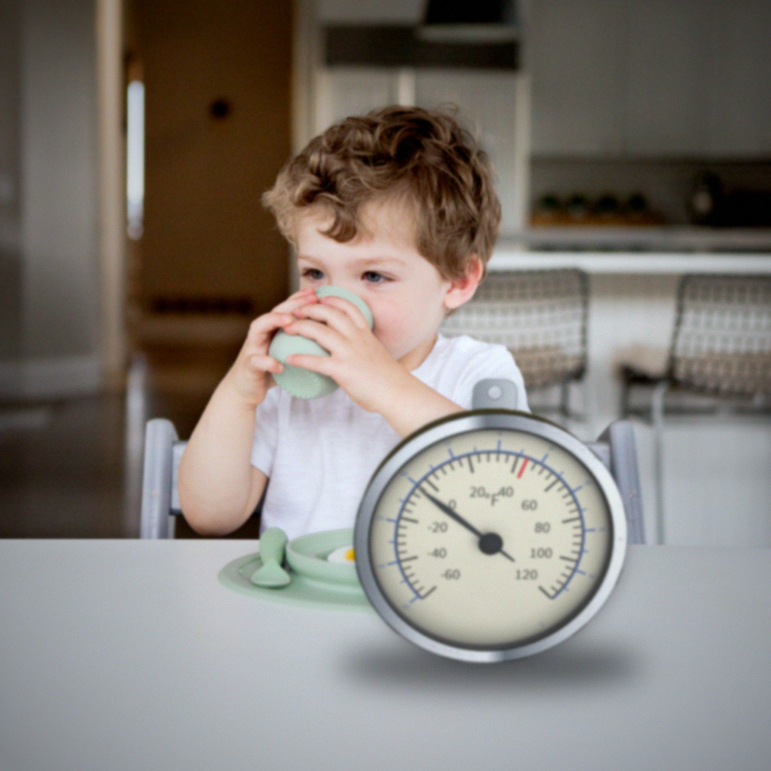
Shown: -4 °F
